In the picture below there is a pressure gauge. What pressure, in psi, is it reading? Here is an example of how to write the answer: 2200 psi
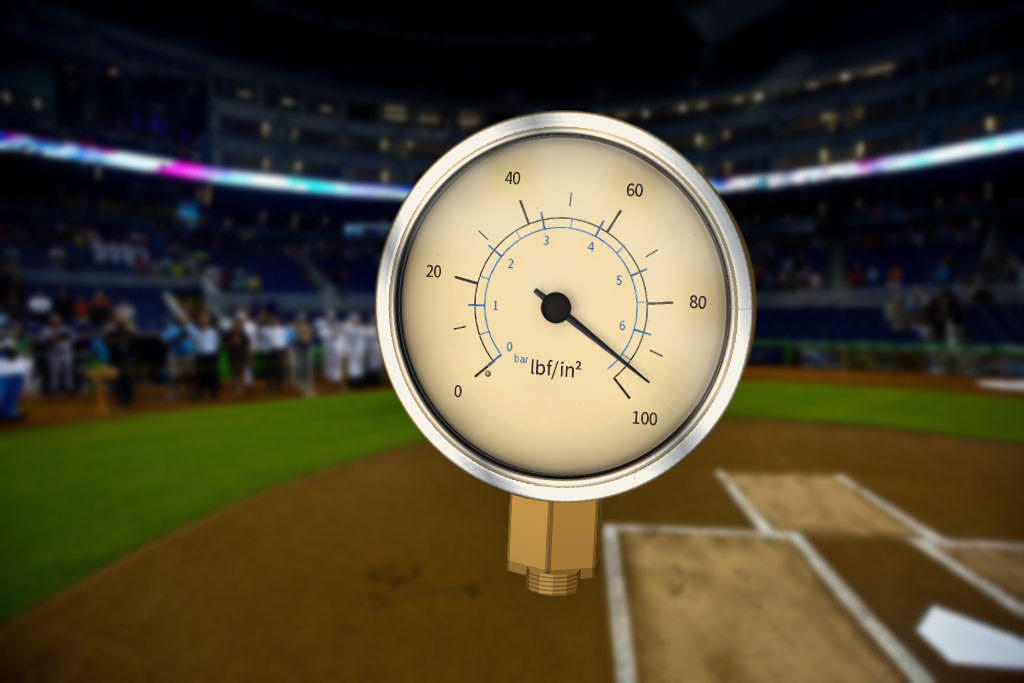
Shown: 95 psi
